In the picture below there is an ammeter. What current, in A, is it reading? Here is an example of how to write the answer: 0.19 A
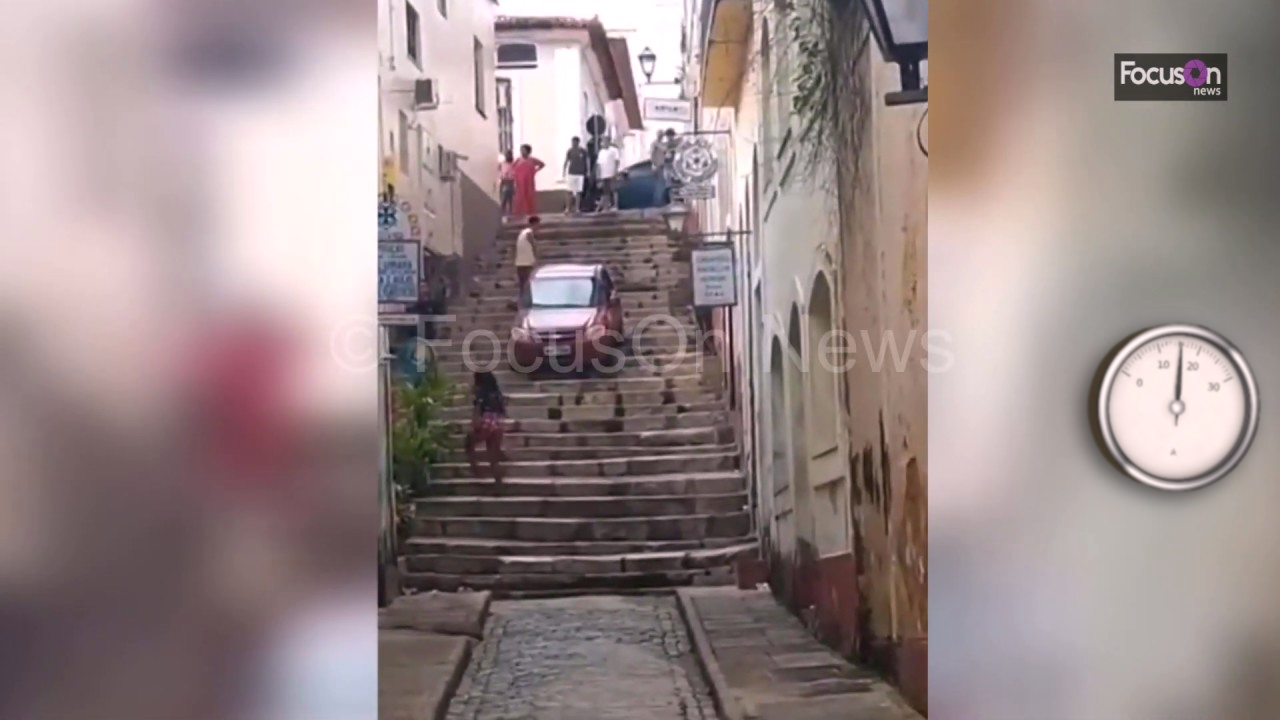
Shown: 15 A
